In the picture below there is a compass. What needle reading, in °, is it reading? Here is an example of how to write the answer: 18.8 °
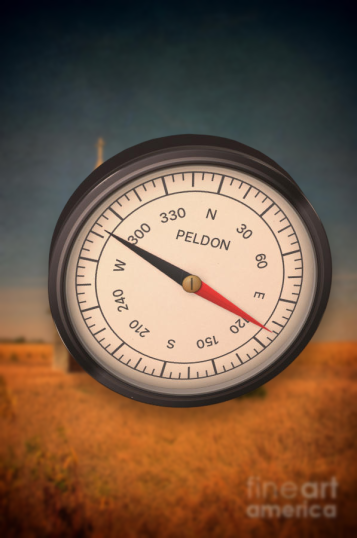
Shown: 110 °
